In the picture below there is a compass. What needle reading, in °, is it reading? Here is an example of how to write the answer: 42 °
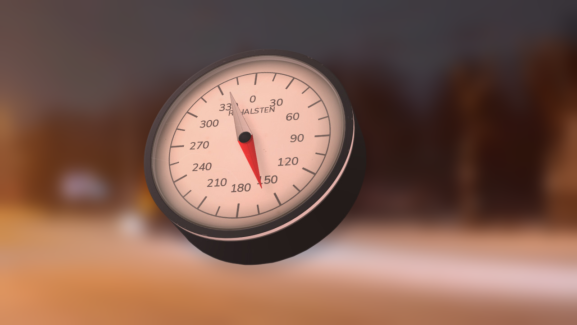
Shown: 157.5 °
